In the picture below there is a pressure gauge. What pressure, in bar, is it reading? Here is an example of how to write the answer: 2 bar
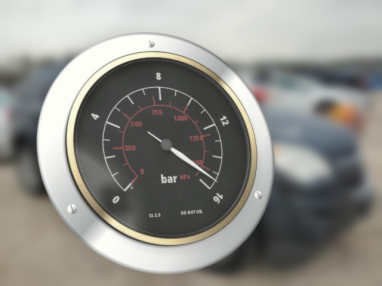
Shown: 15.5 bar
